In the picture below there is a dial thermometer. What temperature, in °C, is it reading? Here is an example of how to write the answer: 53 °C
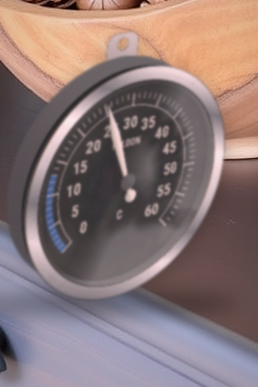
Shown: 25 °C
